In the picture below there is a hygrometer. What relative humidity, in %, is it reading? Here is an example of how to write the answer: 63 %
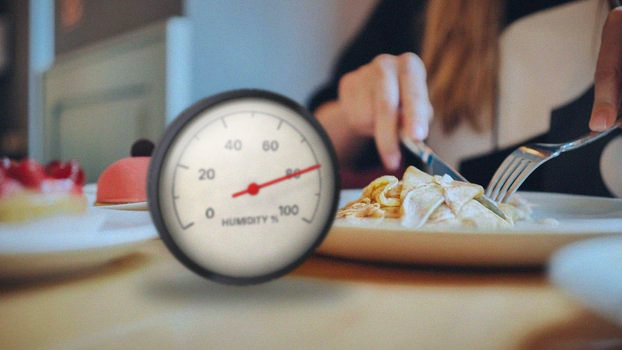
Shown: 80 %
